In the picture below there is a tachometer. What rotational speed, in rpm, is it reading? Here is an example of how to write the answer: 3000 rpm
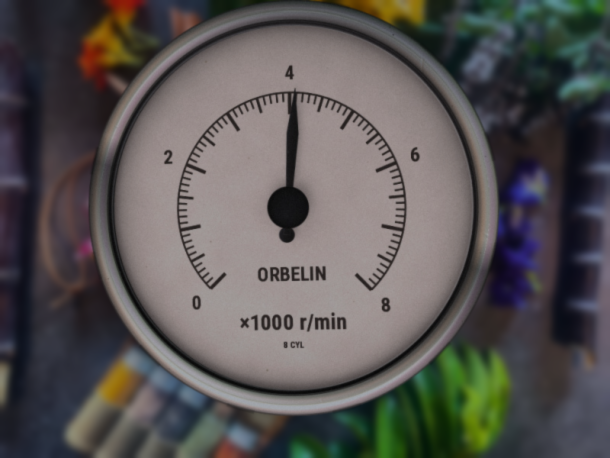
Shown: 4100 rpm
